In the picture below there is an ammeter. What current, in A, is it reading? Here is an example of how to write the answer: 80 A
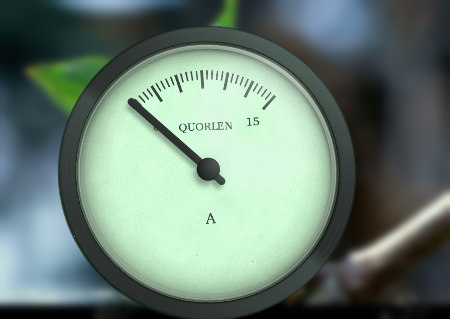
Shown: 0 A
